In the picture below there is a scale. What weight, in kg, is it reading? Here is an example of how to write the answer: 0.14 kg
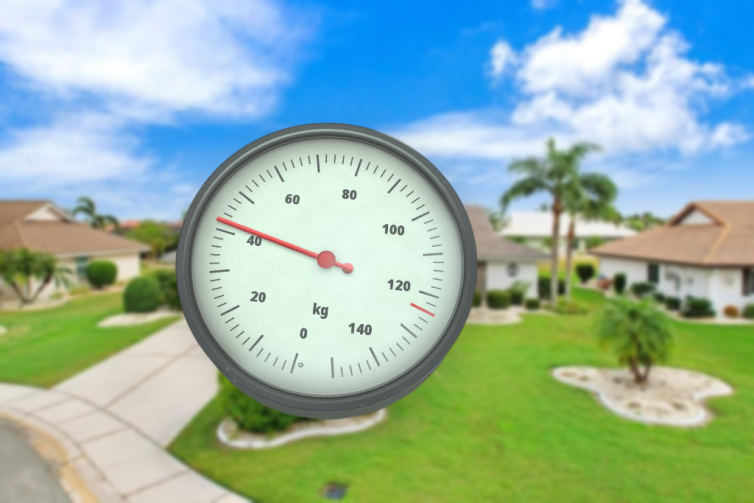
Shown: 42 kg
